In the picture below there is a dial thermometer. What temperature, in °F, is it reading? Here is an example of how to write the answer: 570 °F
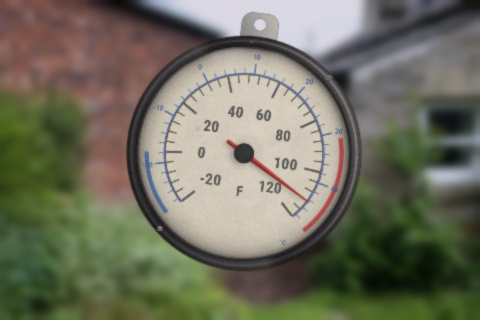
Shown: 112 °F
